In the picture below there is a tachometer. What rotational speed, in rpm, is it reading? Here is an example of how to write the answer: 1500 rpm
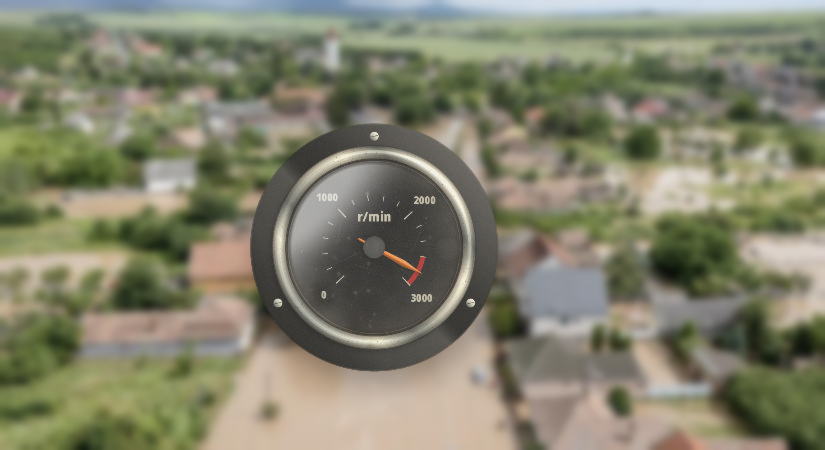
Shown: 2800 rpm
